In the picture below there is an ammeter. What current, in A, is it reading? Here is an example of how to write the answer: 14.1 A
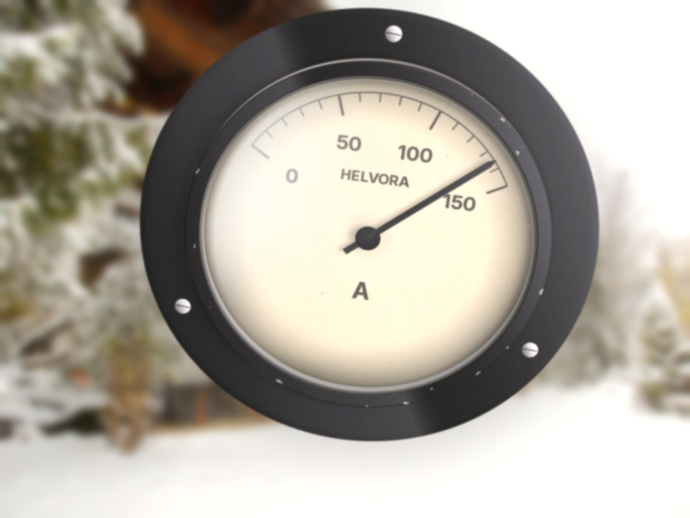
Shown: 135 A
